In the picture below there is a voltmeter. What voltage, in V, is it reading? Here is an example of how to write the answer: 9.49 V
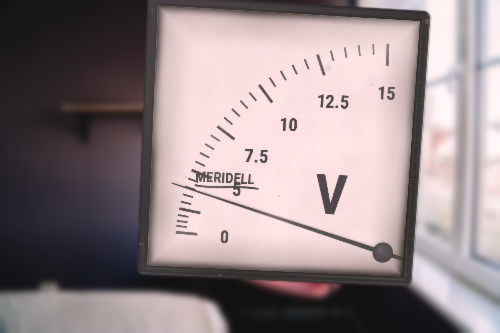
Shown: 4 V
